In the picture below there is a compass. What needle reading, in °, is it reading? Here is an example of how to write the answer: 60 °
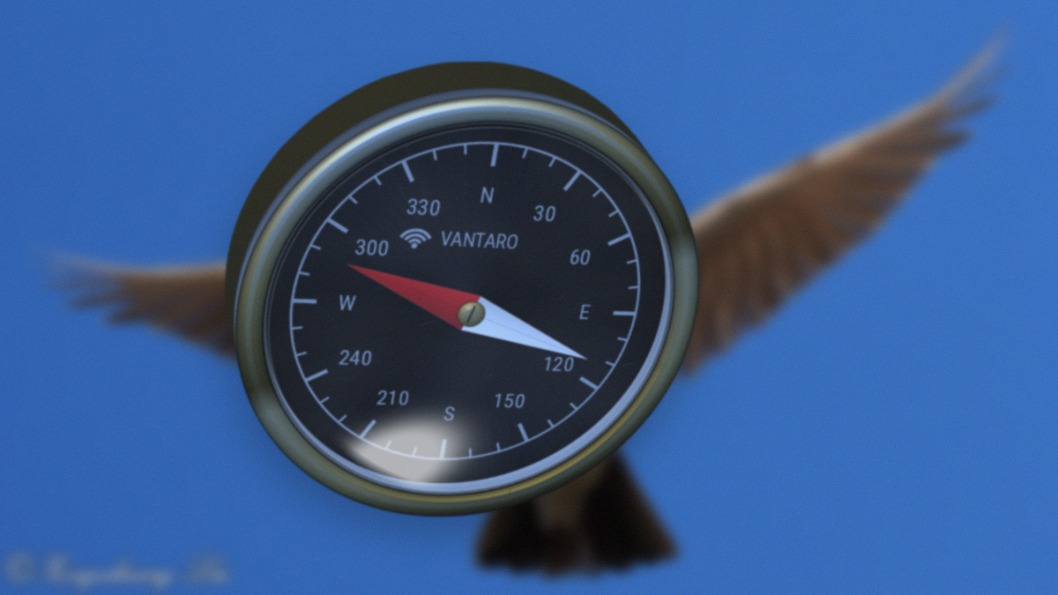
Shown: 290 °
